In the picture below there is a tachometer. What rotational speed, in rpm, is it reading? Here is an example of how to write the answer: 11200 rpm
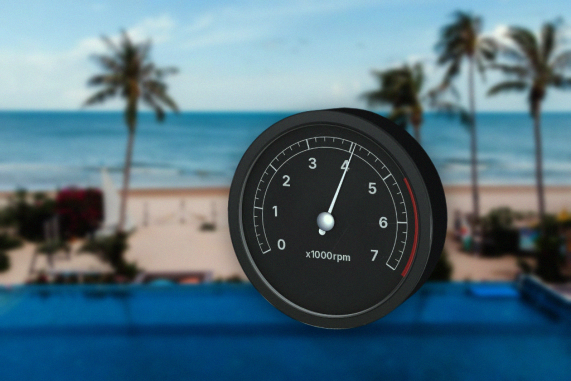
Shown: 4100 rpm
